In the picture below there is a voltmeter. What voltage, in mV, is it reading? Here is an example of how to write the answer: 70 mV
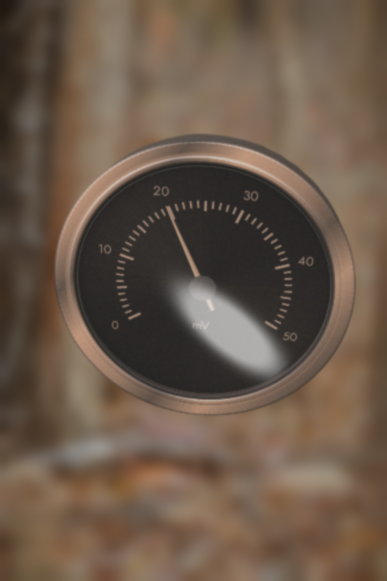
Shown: 20 mV
